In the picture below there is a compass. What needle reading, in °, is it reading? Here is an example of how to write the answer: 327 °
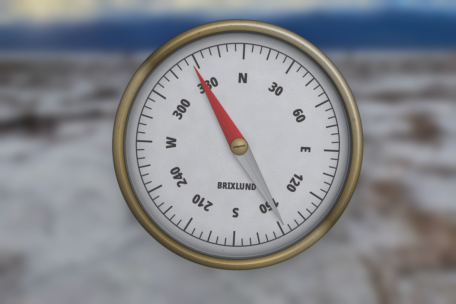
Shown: 327.5 °
